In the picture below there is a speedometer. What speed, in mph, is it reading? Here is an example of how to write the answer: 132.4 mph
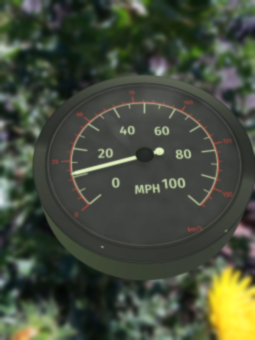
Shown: 10 mph
